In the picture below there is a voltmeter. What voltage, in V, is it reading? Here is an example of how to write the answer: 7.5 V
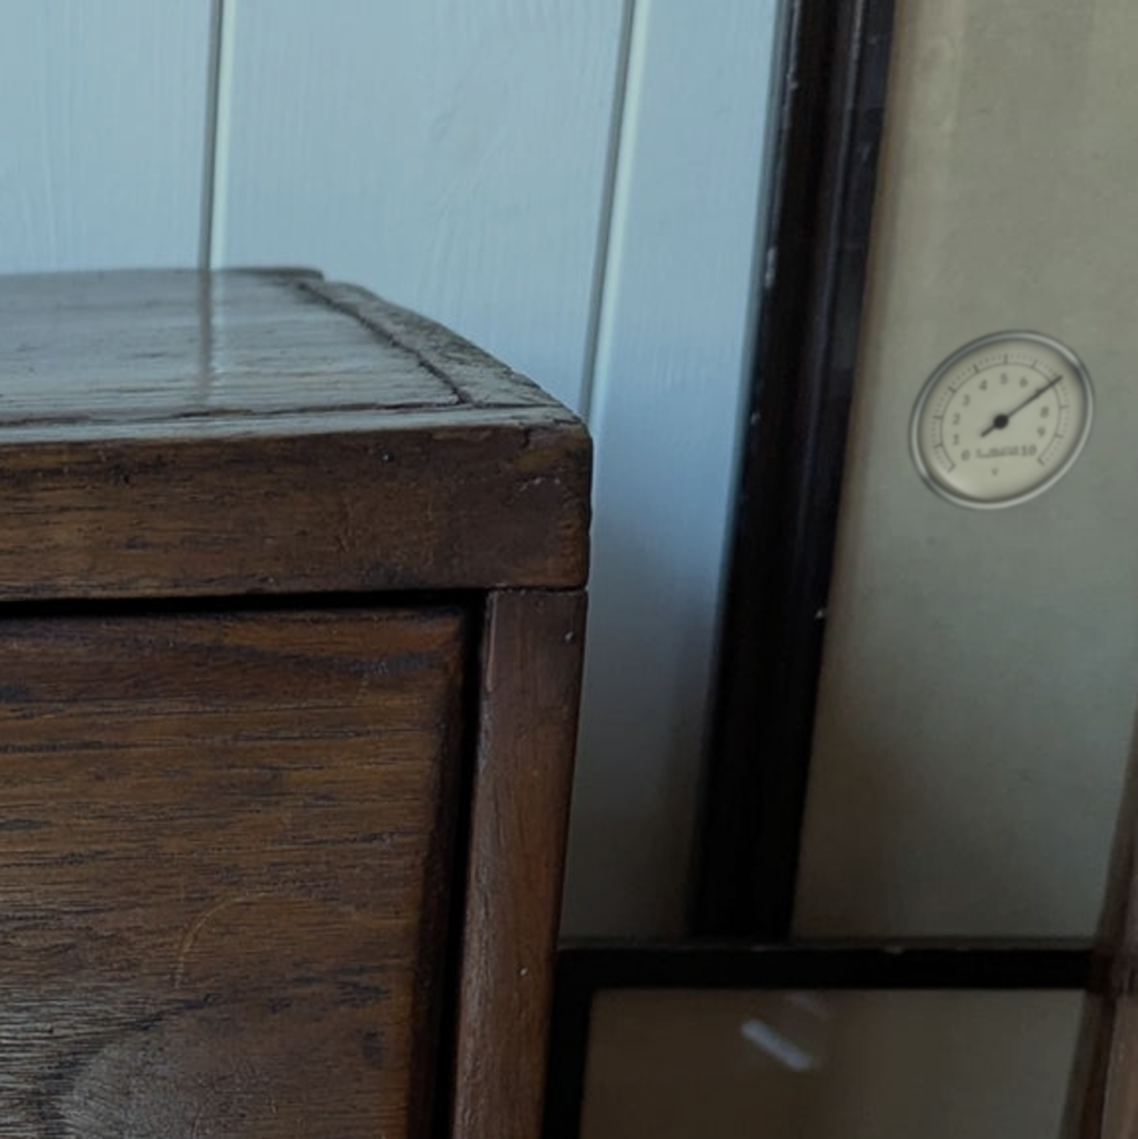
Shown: 7 V
